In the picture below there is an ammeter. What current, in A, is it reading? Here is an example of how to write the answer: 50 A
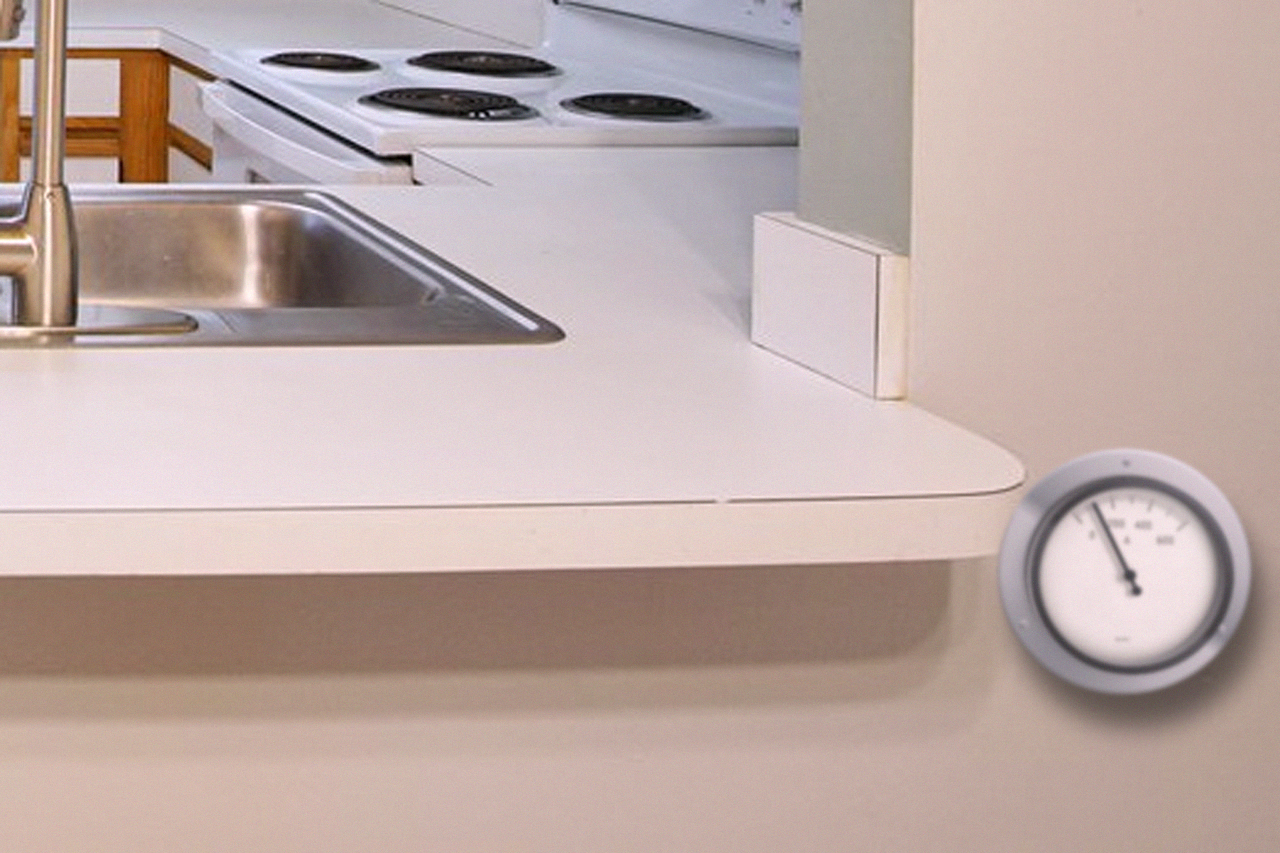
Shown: 100 A
